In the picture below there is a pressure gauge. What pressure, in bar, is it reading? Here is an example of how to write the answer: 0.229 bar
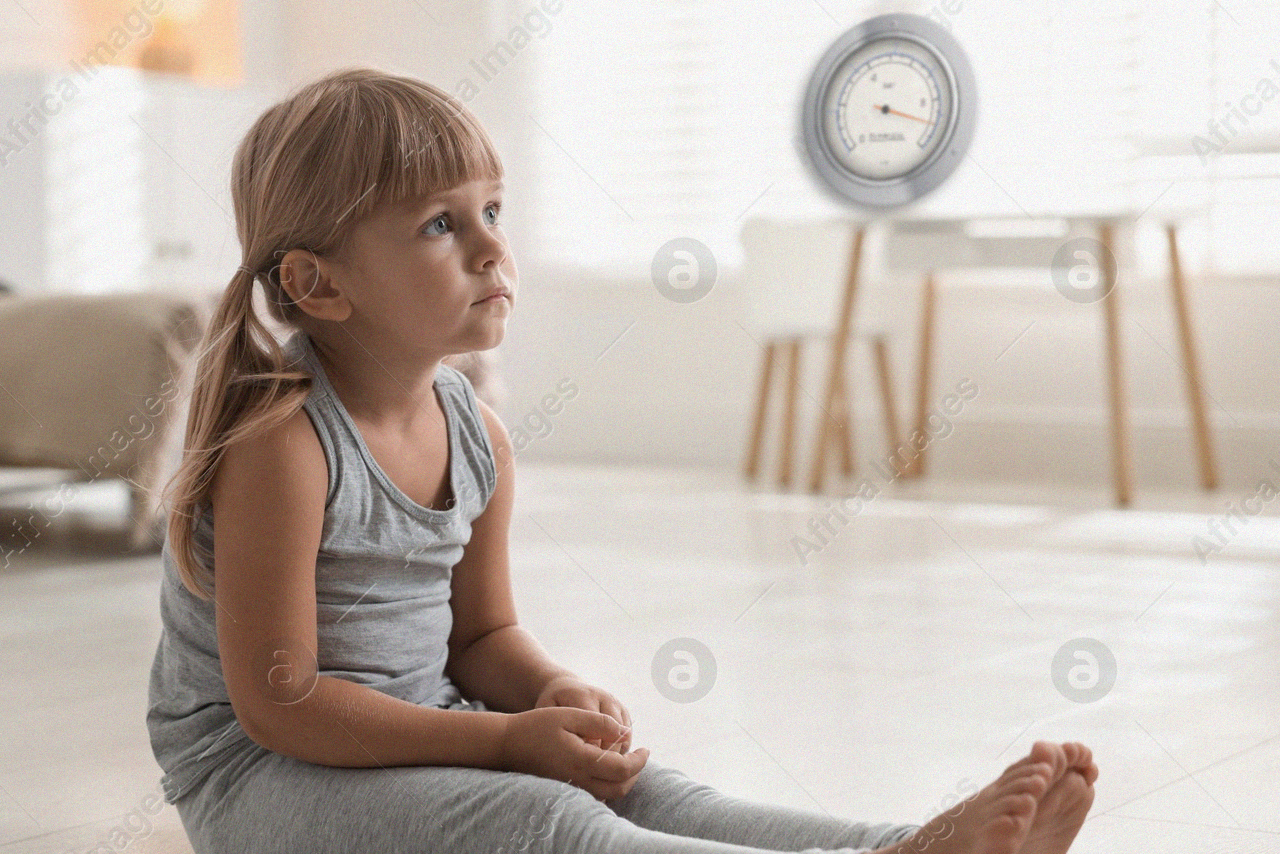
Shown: 9 bar
